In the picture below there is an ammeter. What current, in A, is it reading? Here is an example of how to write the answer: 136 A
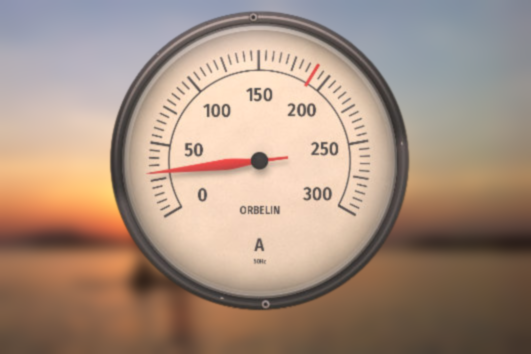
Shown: 30 A
